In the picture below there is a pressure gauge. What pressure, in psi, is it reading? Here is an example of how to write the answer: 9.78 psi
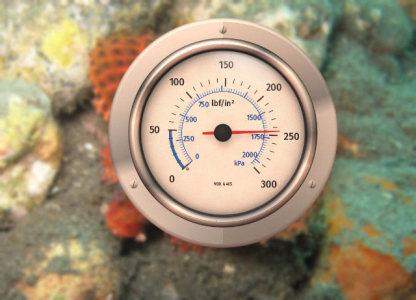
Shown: 245 psi
